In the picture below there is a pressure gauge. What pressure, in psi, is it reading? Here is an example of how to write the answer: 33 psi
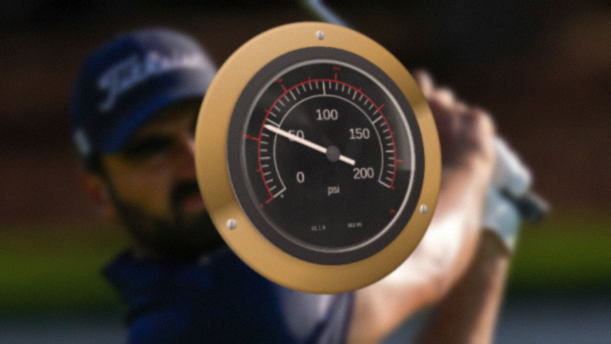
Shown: 45 psi
